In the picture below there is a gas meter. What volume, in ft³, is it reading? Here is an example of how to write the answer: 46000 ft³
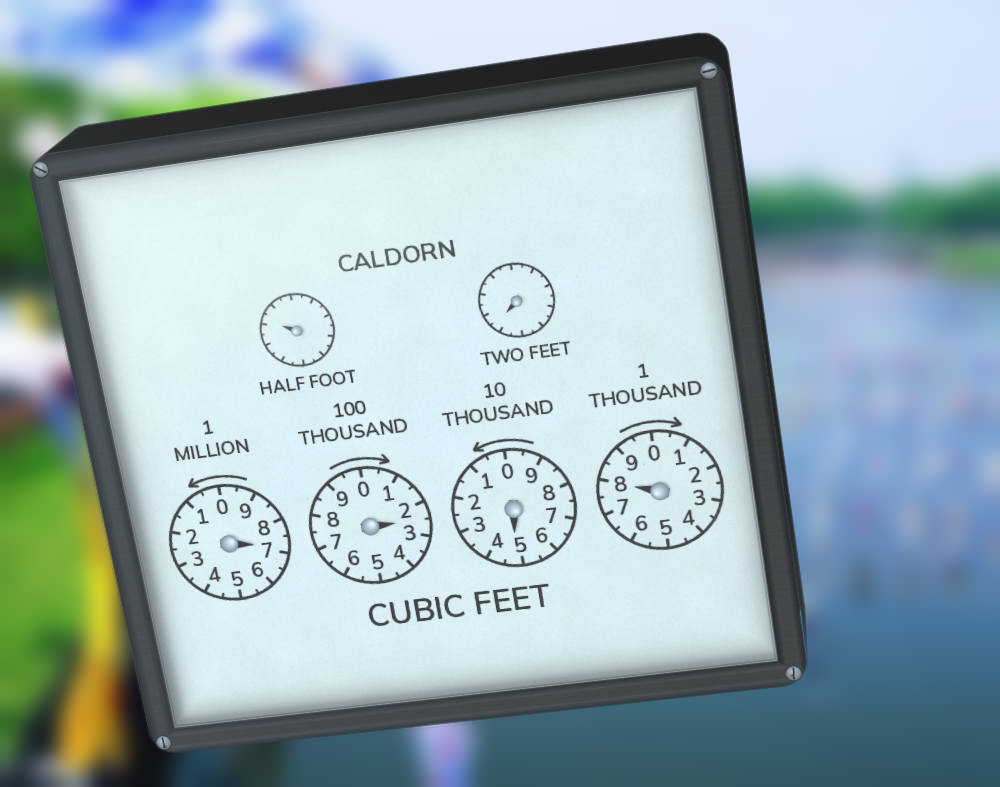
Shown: 724800 ft³
